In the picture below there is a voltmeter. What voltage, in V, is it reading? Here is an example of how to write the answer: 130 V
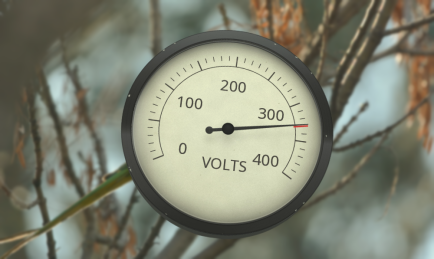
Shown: 330 V
